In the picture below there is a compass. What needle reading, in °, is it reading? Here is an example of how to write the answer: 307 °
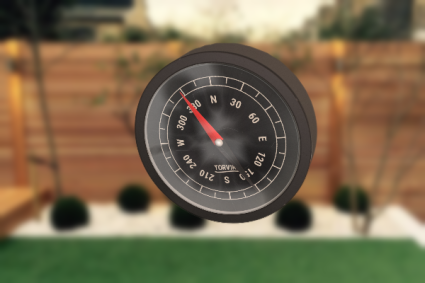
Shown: 330 °
